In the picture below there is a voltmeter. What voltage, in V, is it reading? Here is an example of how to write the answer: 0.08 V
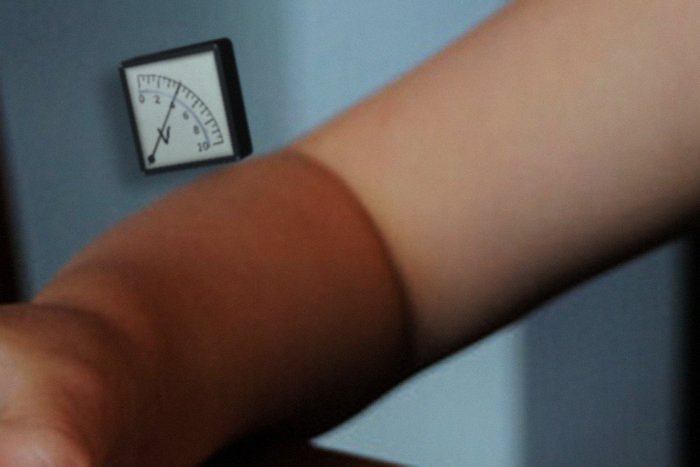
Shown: 4 V
